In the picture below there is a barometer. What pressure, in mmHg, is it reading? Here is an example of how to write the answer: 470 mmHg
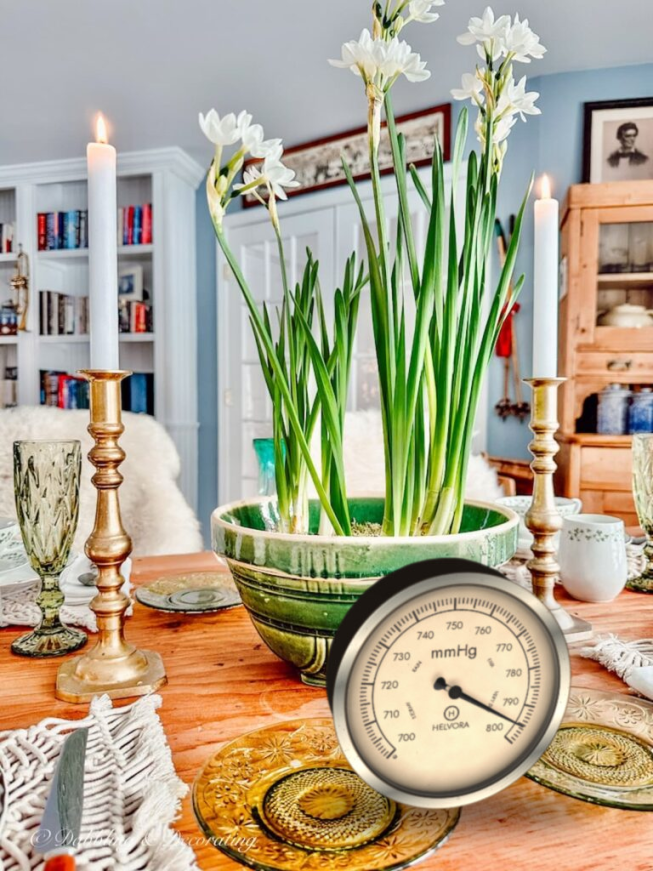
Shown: 795 mmHg
